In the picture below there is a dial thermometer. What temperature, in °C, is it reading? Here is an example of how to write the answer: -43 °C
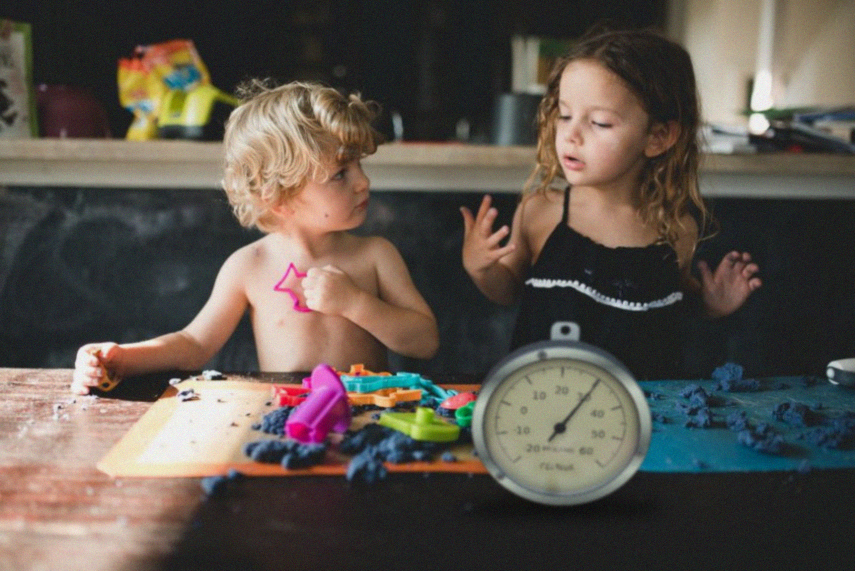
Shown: 30 °C
